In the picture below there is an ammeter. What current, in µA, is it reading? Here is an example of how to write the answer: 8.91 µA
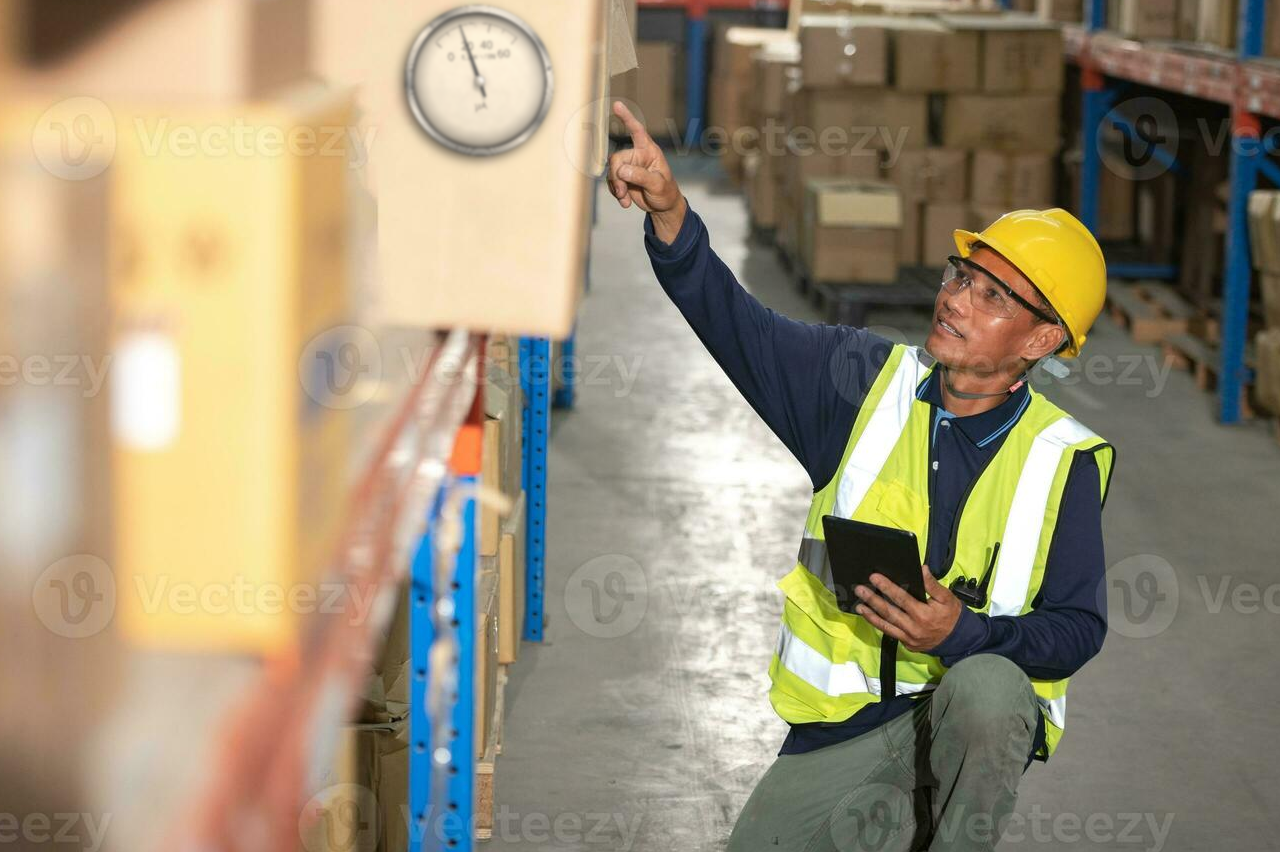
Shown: 20 µA
